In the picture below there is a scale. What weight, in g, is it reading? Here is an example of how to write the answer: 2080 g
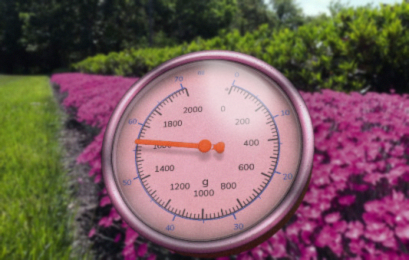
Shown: 1600 g
